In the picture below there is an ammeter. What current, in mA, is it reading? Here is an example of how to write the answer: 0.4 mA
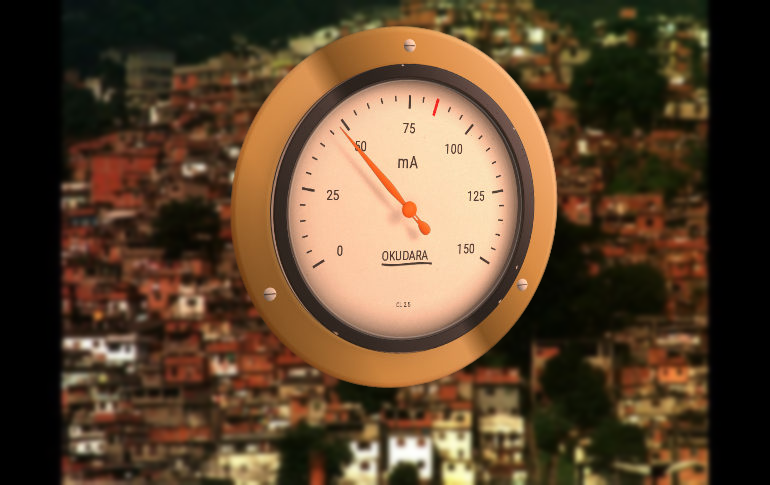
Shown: 47.5 mA
